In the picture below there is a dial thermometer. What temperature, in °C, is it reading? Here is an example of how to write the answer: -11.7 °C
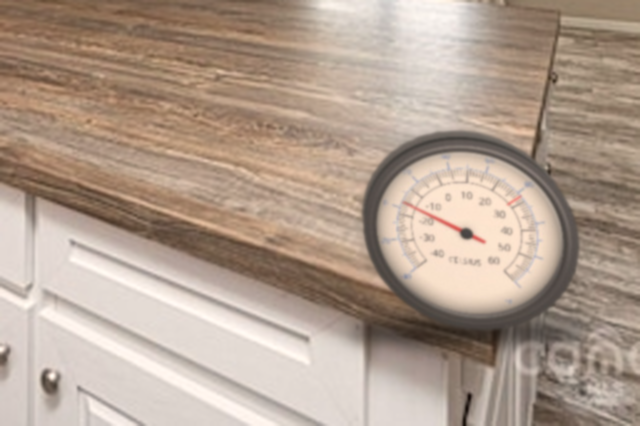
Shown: -15 °C
